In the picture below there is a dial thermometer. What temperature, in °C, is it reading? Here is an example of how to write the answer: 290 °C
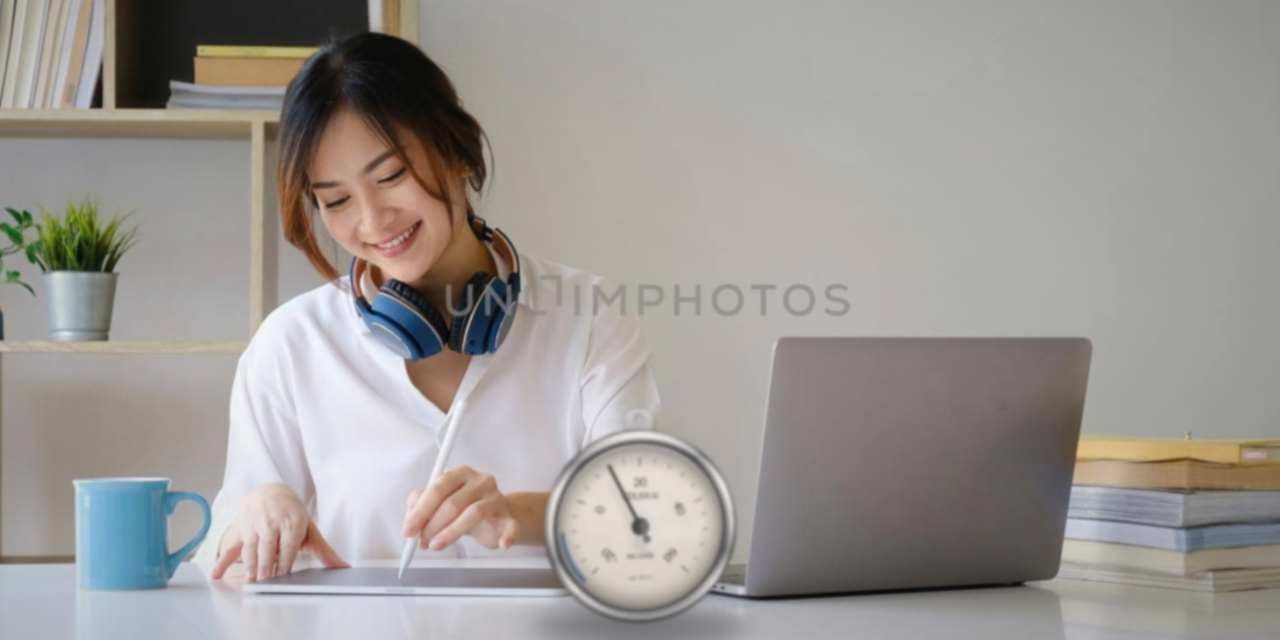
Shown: 12 °C
